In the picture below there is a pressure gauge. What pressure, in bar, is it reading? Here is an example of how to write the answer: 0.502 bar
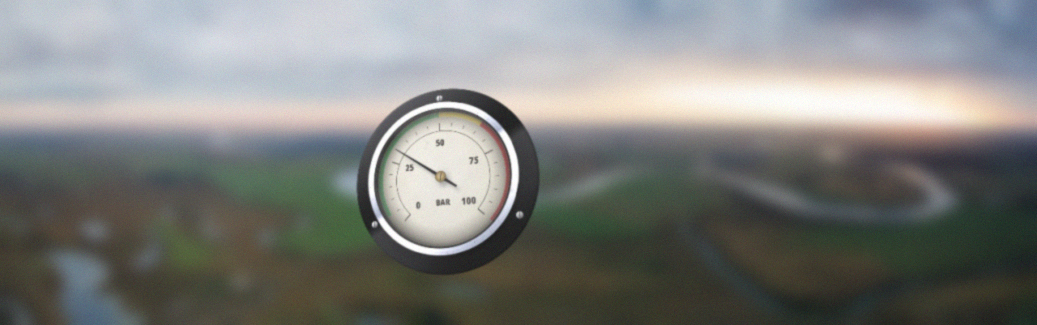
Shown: 30 bar
